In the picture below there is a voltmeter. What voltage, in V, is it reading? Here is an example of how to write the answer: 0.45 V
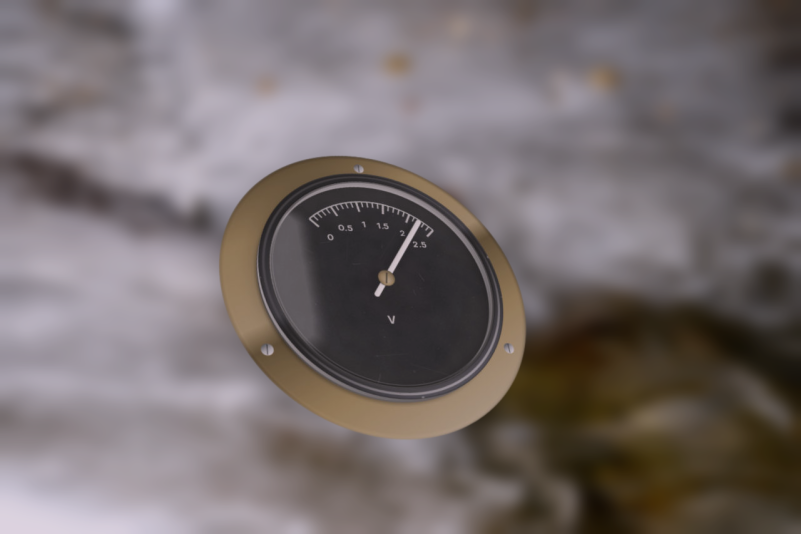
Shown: 2.2 V
